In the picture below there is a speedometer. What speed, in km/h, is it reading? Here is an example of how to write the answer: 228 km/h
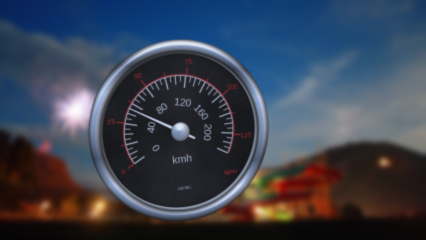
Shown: 55 km/h
